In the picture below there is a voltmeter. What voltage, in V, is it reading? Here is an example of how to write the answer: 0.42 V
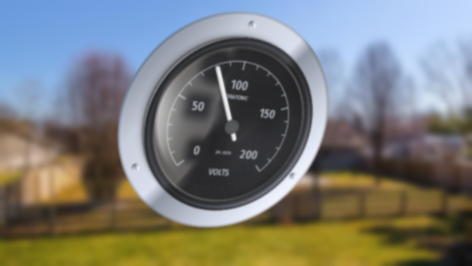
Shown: 80 V
